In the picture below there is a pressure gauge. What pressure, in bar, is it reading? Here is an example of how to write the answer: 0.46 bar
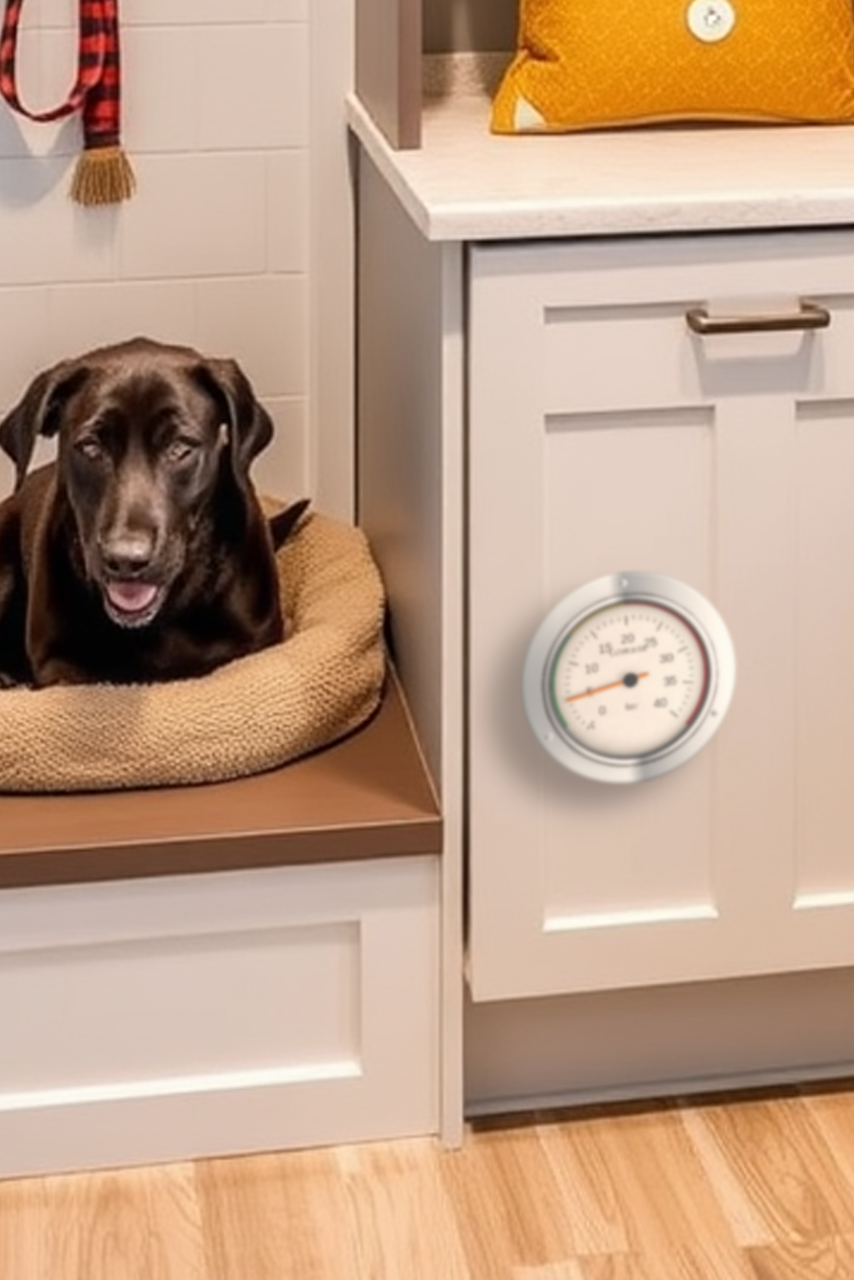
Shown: 5 bar
